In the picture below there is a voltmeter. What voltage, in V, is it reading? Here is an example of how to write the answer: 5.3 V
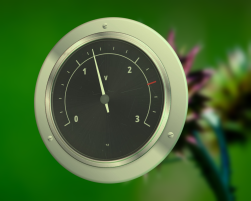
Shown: 1.3 V
